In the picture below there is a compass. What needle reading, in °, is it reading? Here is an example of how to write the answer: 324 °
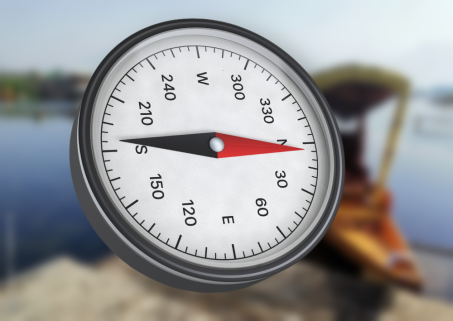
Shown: 5 °
